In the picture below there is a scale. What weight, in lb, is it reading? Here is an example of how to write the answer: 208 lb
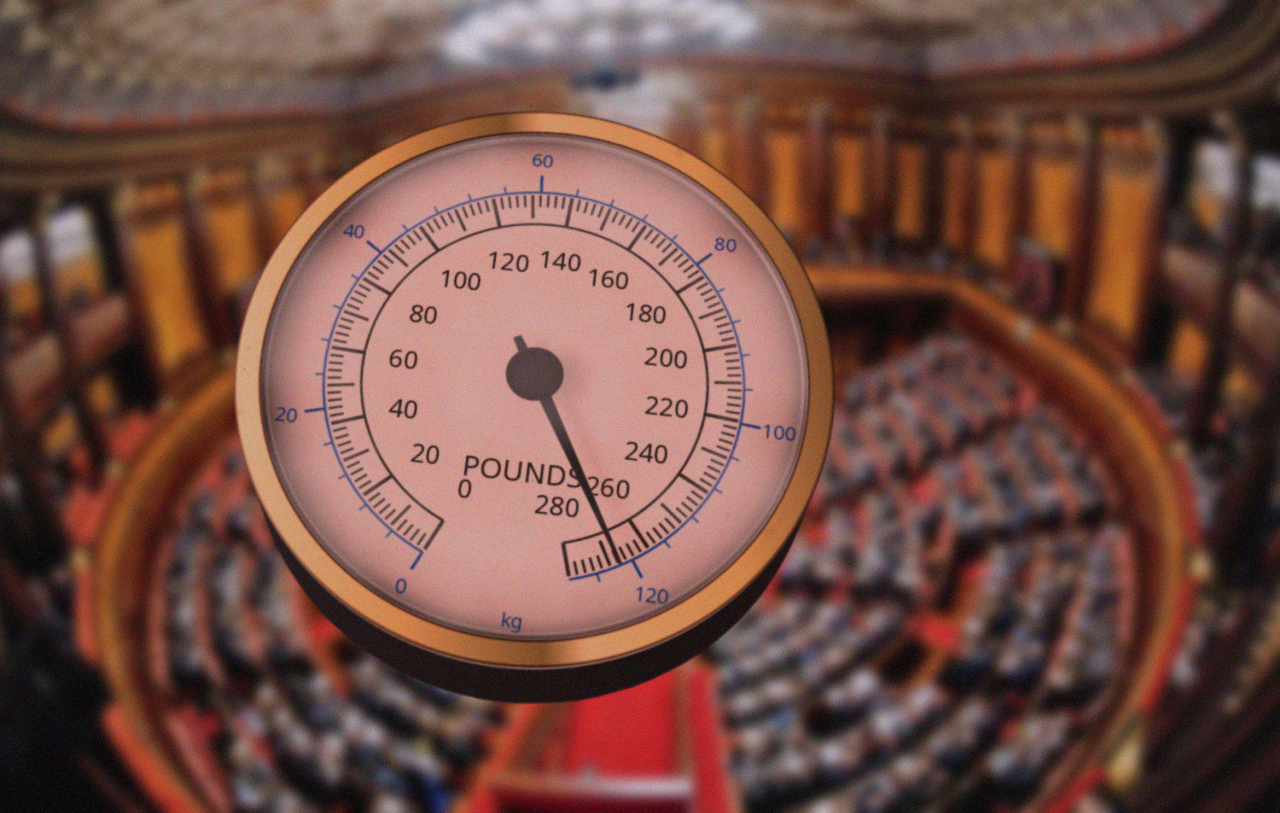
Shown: 268 lb
